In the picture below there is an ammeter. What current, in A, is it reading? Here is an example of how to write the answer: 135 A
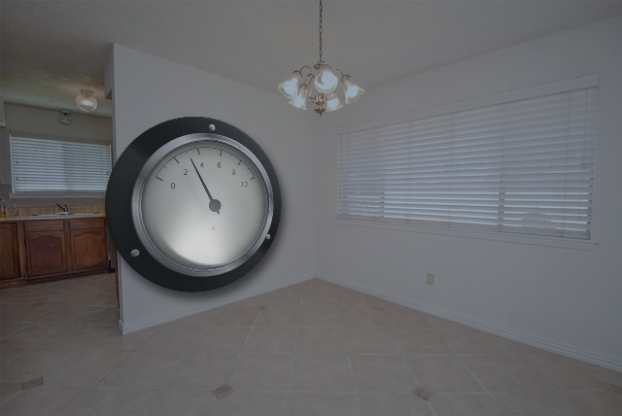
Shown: 3 A
